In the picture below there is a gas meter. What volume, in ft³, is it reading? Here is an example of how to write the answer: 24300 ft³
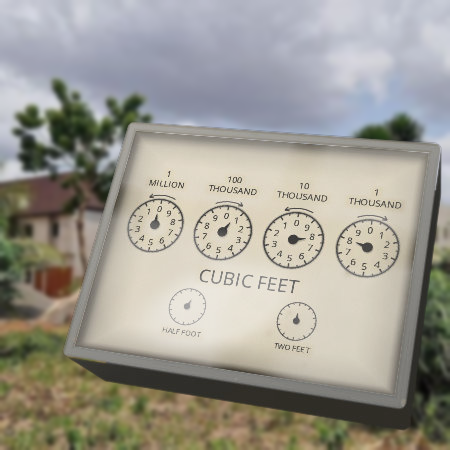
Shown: 7800 ft³
